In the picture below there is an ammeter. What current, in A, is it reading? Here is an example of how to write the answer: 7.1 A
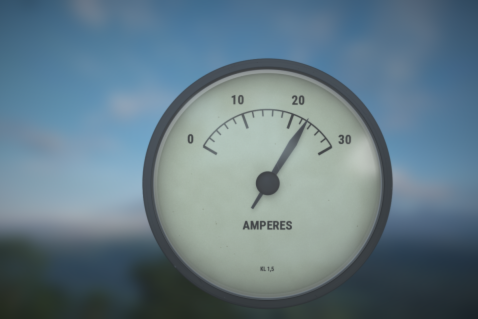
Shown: 23 A
